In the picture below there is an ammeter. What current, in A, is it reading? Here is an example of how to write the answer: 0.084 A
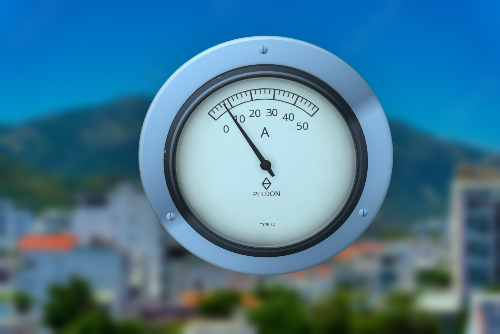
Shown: 8 A
